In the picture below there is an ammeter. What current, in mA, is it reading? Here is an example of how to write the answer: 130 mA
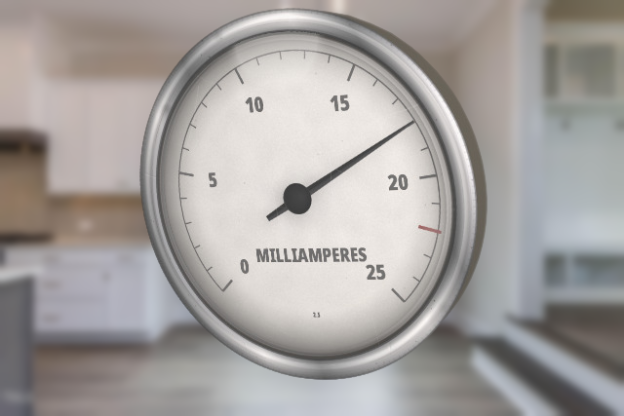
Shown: 18 mA
